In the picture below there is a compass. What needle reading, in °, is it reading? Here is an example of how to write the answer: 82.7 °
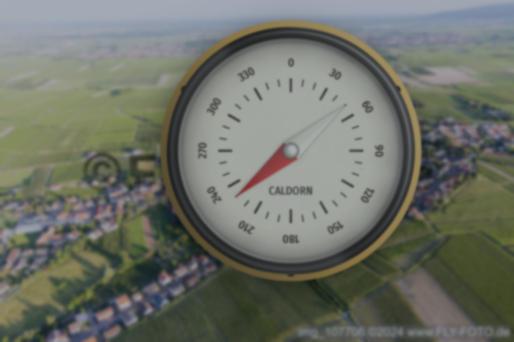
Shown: 230 °
